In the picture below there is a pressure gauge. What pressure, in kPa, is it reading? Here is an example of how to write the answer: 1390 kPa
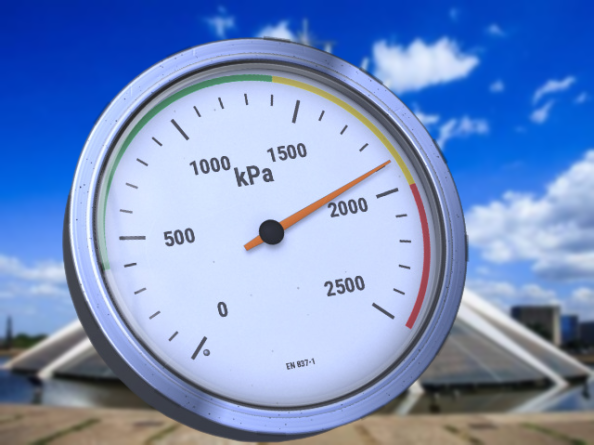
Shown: 1900 kPa
